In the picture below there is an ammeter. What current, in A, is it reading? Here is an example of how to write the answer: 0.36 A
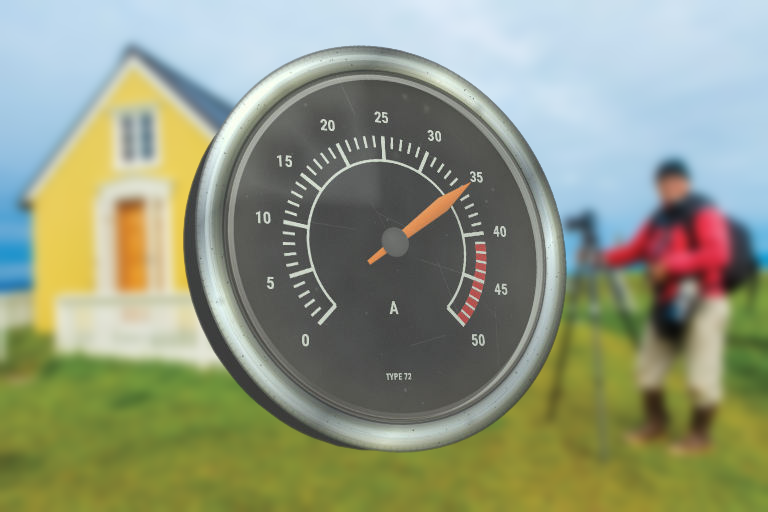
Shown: 35 A
